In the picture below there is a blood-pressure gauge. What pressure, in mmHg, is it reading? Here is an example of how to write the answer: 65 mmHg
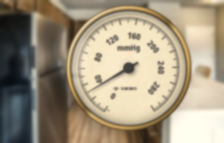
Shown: 30 mmHg
